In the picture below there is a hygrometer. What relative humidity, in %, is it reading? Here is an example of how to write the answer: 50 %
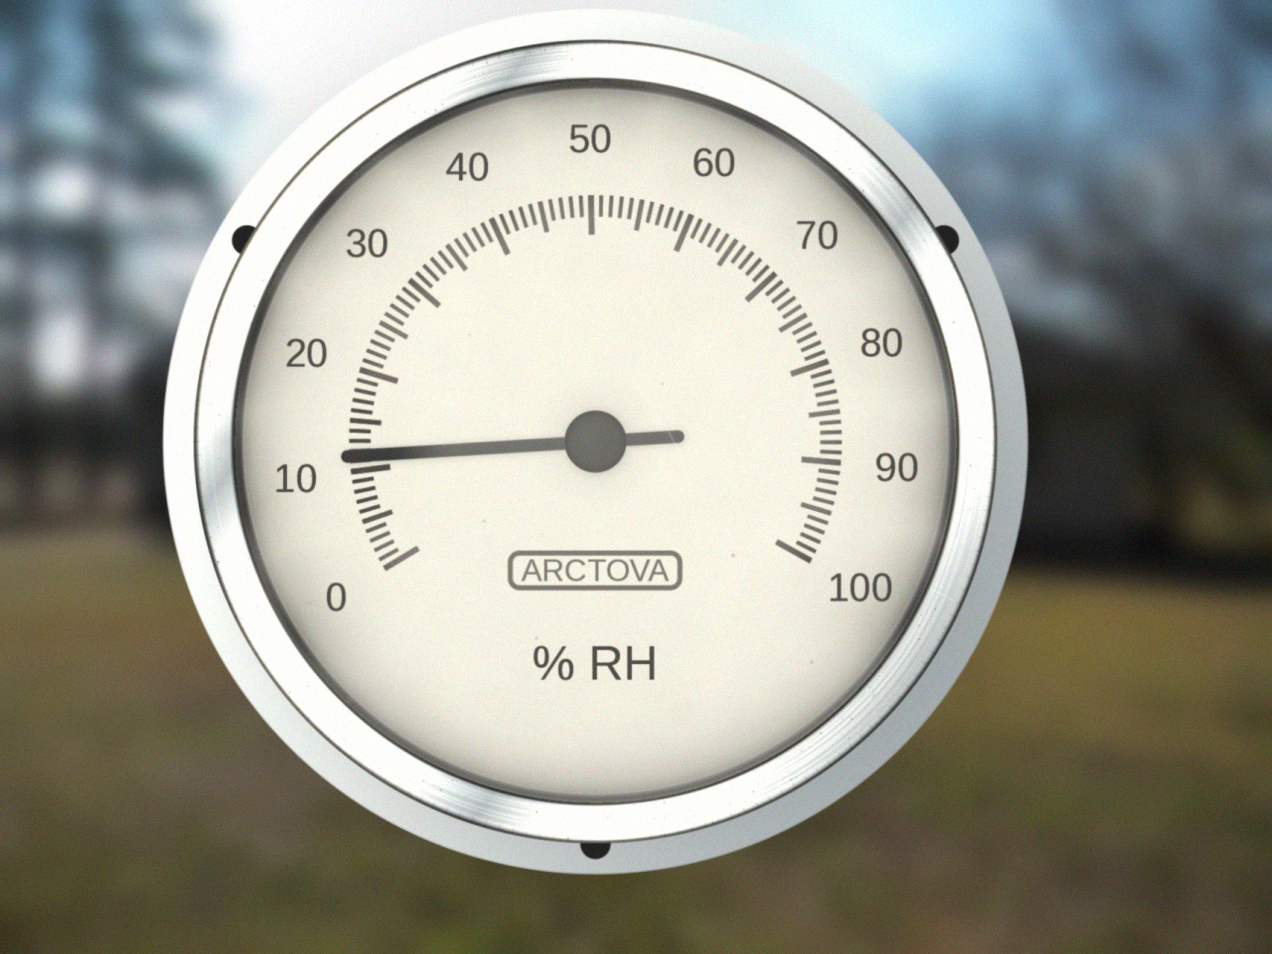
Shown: 11.5 %
